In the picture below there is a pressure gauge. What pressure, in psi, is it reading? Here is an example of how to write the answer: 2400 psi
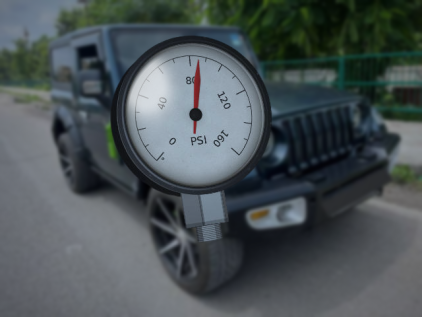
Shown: 85 psi
